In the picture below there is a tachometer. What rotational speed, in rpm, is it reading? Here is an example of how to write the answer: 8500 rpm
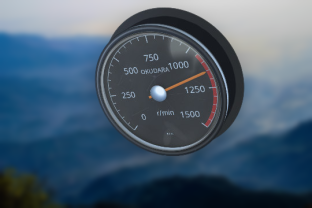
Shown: 1150 rpm
